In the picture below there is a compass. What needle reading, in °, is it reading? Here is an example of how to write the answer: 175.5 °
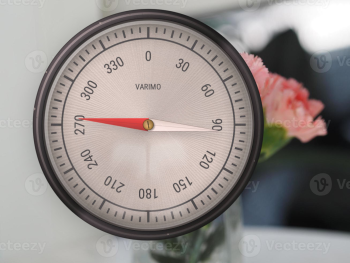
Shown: 275 °
